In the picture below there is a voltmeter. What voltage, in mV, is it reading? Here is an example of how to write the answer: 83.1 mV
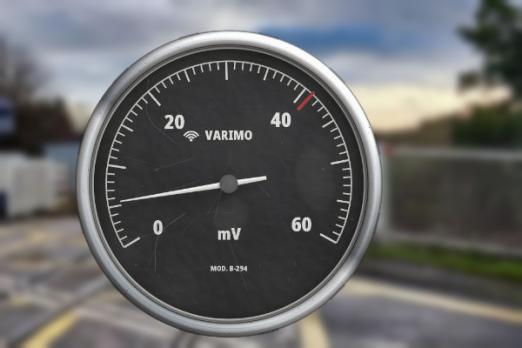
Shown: 5.5 mV
